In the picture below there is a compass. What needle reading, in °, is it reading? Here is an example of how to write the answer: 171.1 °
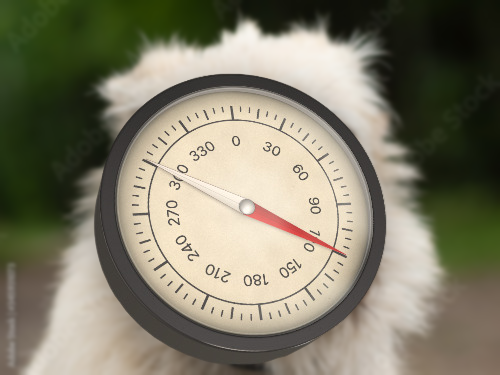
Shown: 120 °
